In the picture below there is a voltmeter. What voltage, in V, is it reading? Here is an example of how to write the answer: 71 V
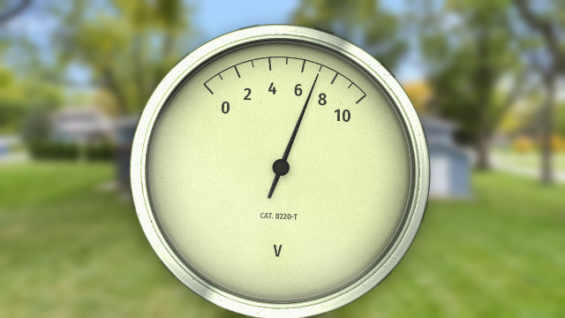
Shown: 7 V
